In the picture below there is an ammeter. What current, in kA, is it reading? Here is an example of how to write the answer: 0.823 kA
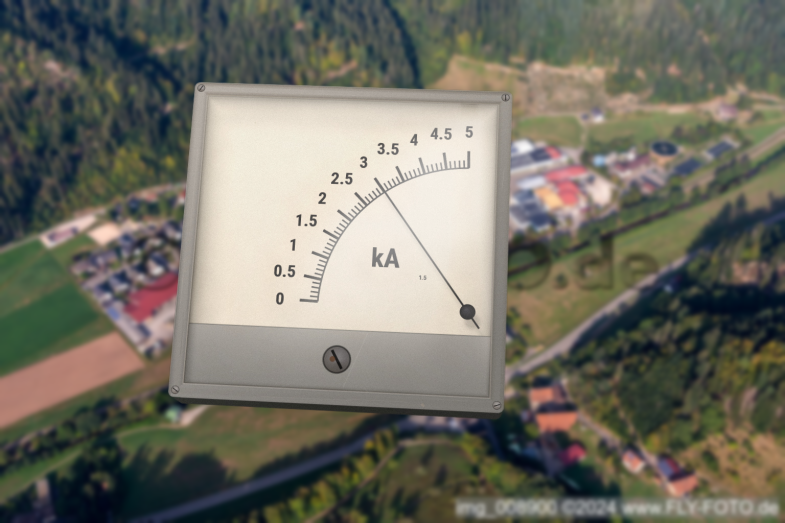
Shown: 3 kA
